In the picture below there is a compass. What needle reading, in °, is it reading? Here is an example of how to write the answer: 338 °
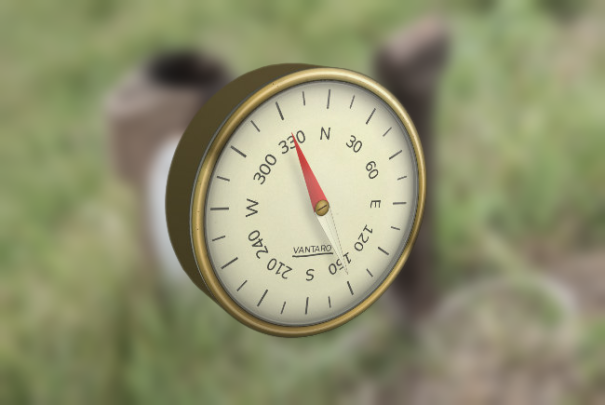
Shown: 330 °
